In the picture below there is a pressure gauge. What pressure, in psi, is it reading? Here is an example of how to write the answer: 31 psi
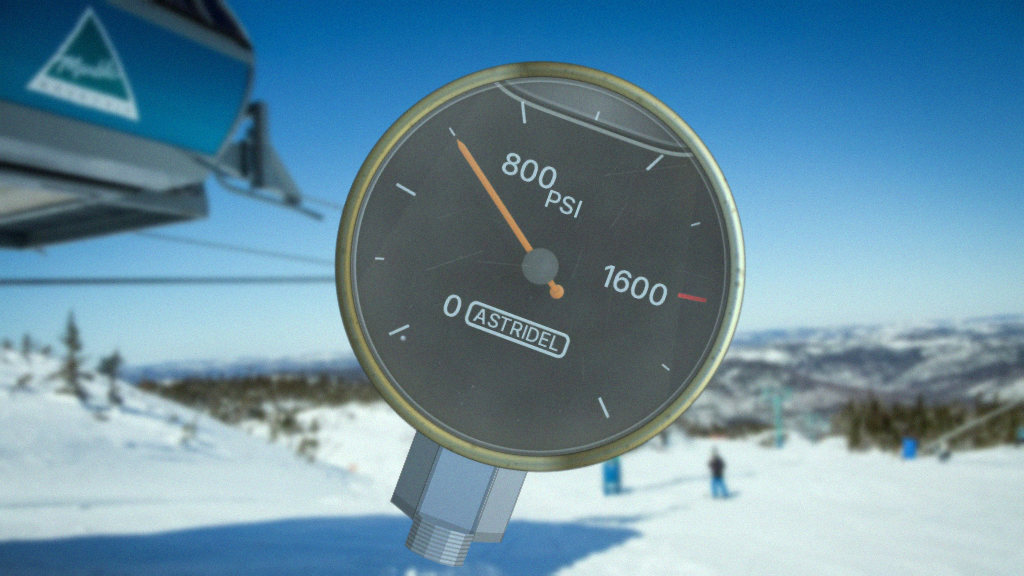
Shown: 600 psi
